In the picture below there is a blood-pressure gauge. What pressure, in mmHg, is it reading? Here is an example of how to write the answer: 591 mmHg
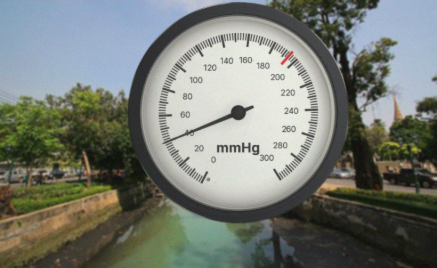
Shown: 40 mmHg
